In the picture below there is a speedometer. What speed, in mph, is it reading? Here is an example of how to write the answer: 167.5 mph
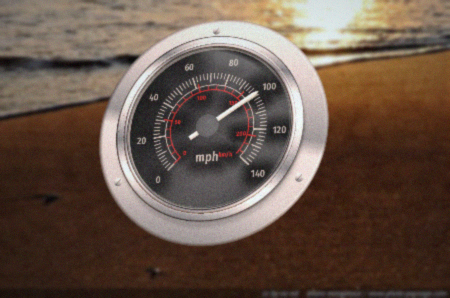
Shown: 100 mph
